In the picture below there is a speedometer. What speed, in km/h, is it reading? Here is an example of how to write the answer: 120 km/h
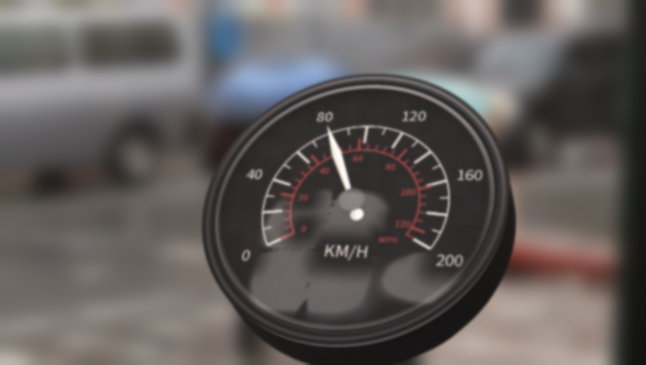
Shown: 80 km/h
